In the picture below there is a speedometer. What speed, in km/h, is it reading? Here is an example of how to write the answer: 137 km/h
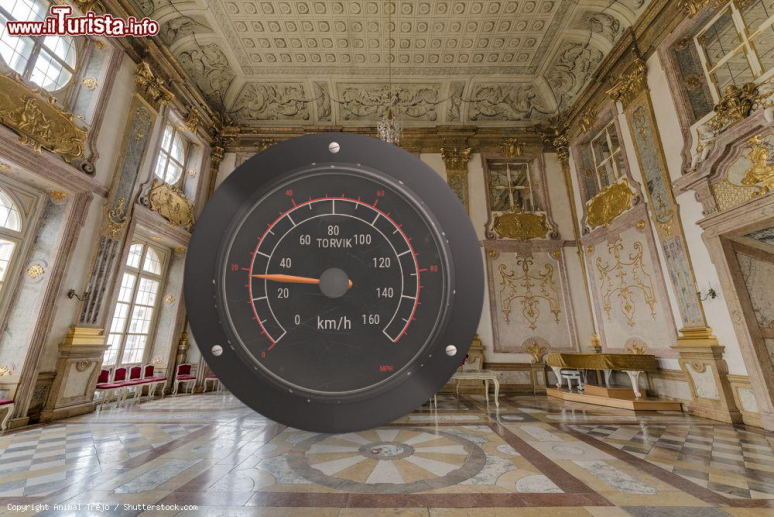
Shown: 30 km/h
